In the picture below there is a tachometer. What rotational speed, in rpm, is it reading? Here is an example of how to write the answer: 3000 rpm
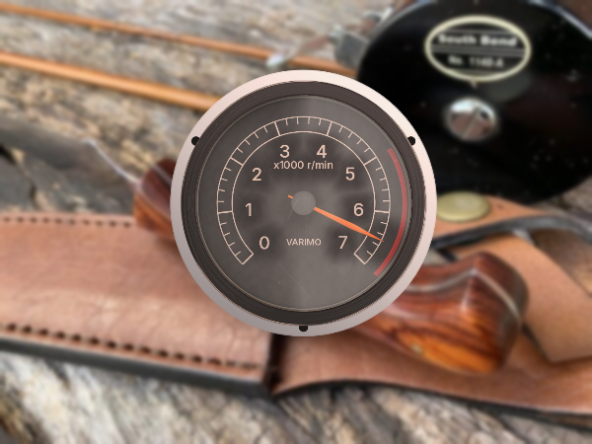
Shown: 6500 rpm
